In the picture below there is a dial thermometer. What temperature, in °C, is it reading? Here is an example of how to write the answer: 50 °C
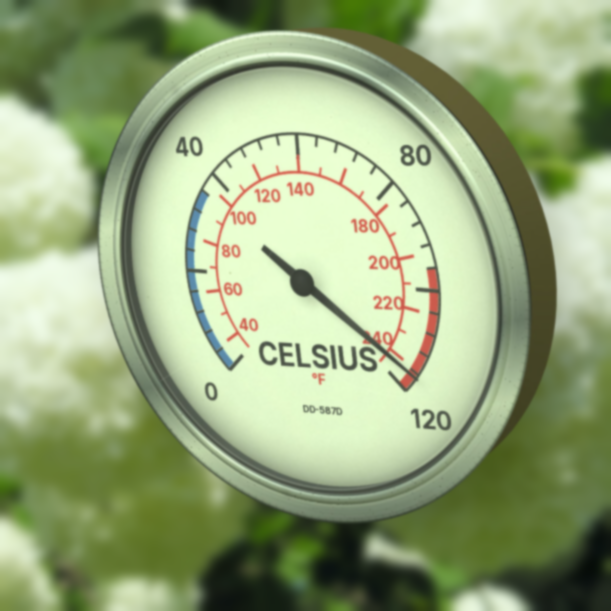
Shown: 116 °C
